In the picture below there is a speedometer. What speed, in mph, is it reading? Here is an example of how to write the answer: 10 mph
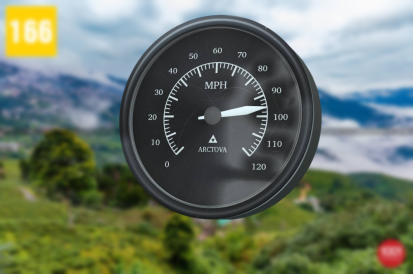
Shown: 96 mph
